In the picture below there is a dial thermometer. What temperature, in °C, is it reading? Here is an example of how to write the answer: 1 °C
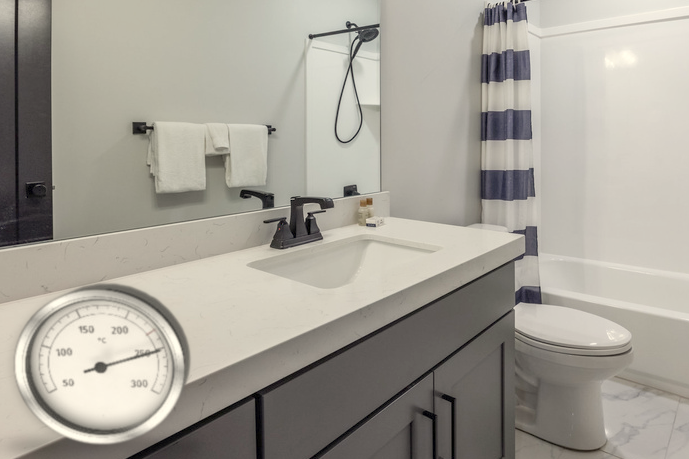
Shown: 250 °C
